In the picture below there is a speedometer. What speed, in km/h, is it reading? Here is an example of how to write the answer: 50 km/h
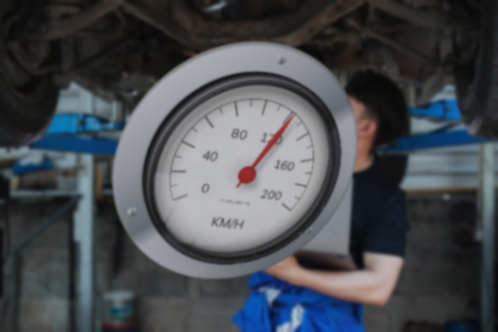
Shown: 120 km/h
